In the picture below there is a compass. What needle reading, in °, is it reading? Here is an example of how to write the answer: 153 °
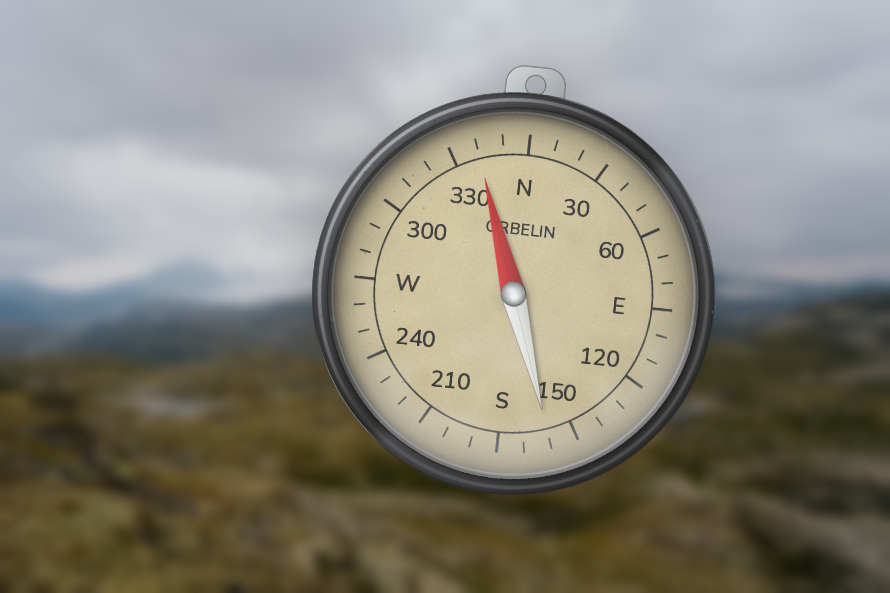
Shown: 340 °
